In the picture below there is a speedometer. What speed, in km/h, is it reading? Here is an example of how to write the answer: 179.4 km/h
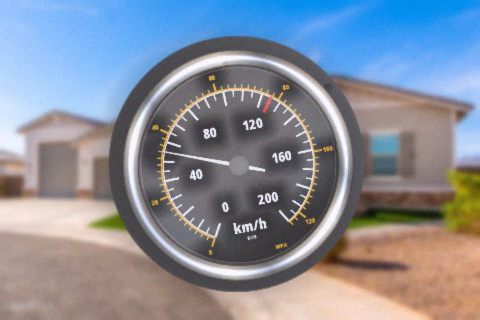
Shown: 55 km/h
